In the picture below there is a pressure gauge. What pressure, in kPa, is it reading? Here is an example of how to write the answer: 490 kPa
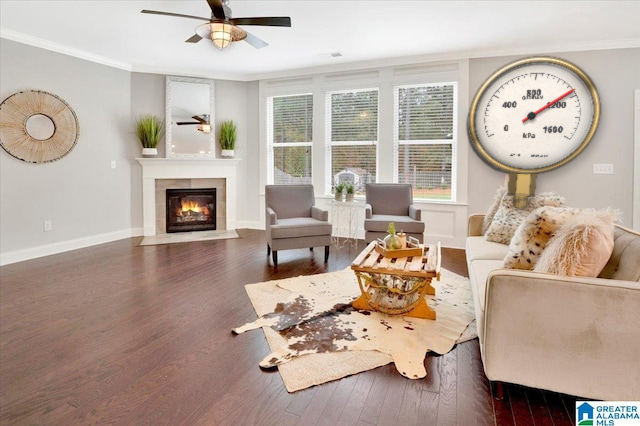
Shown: 1150 kPa
